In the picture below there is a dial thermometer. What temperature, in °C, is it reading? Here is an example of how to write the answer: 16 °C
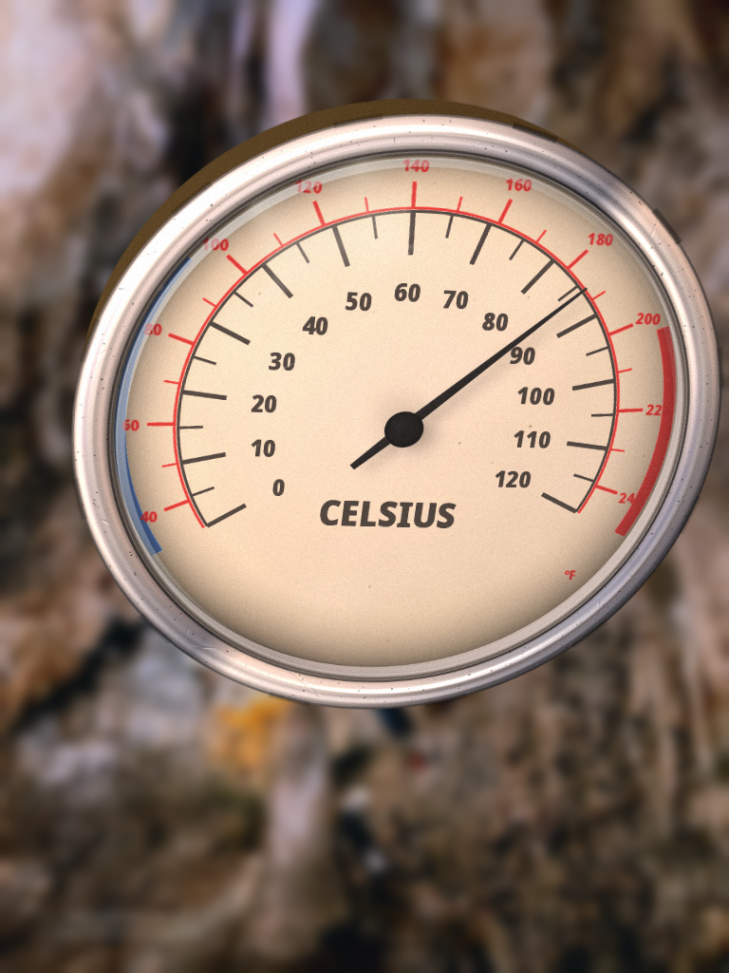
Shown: 85 °C
